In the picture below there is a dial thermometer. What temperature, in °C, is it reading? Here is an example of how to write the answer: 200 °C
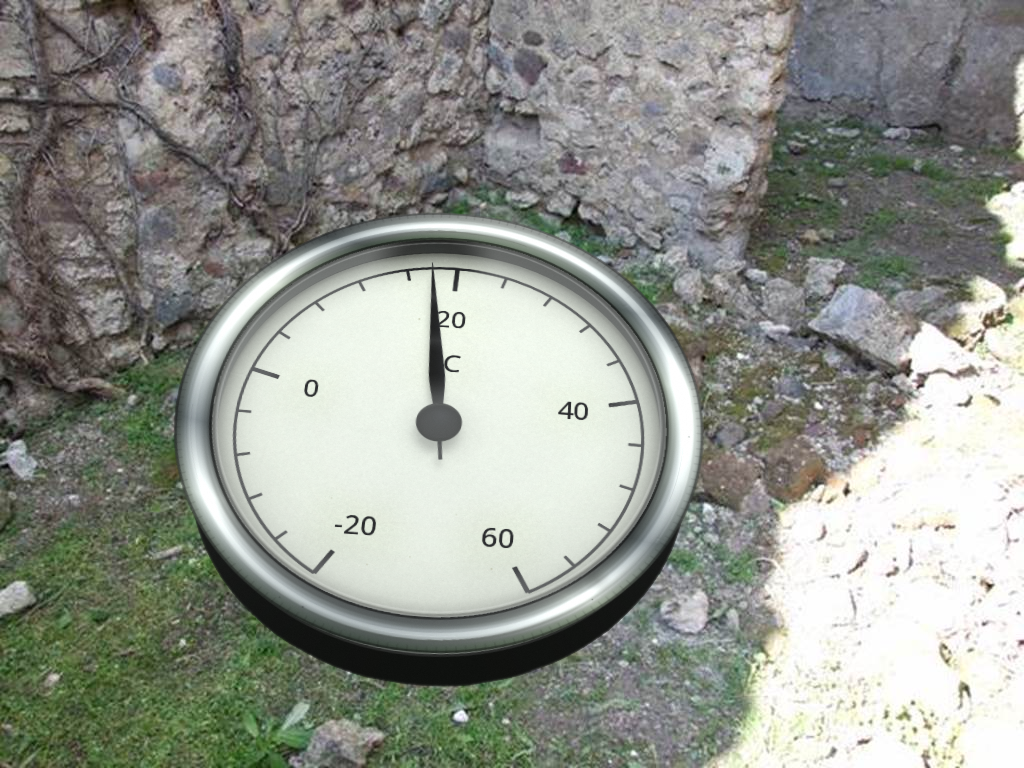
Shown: 18 °C
